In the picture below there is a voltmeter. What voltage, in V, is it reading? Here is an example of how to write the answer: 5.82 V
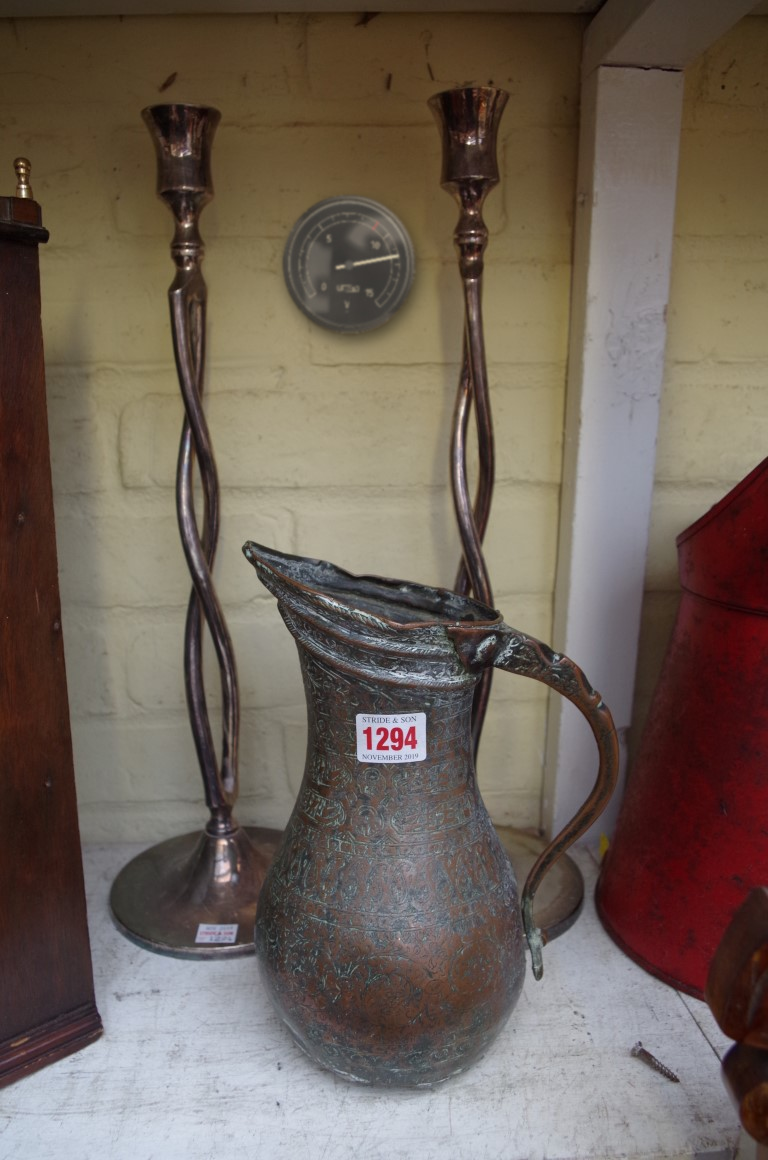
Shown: 11.5 V
